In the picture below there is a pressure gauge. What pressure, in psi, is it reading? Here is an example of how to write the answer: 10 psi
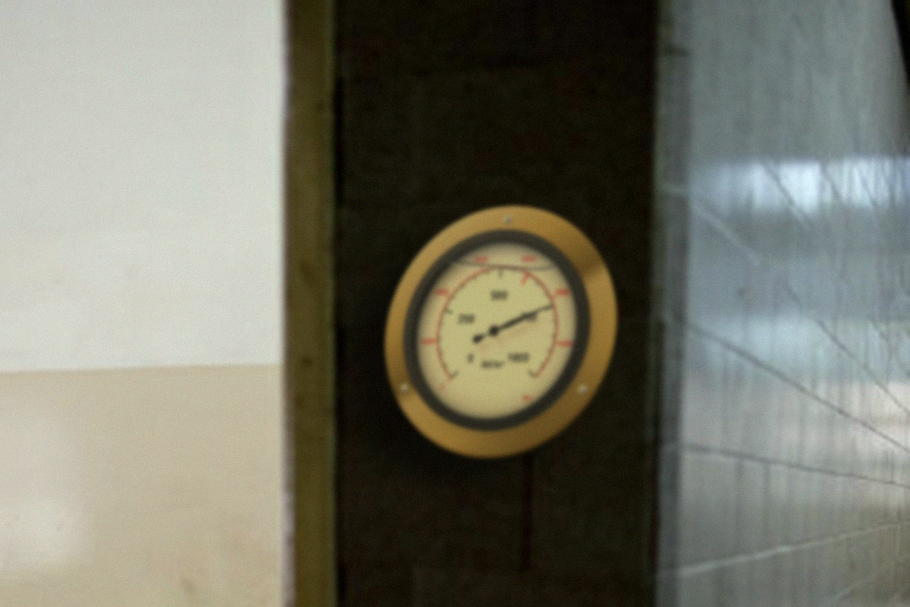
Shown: 750 psi
